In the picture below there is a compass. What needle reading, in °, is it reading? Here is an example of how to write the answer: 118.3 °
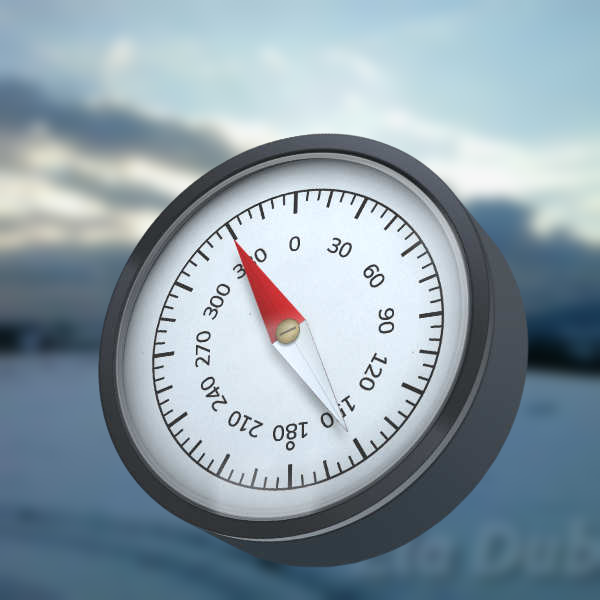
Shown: 330 °
